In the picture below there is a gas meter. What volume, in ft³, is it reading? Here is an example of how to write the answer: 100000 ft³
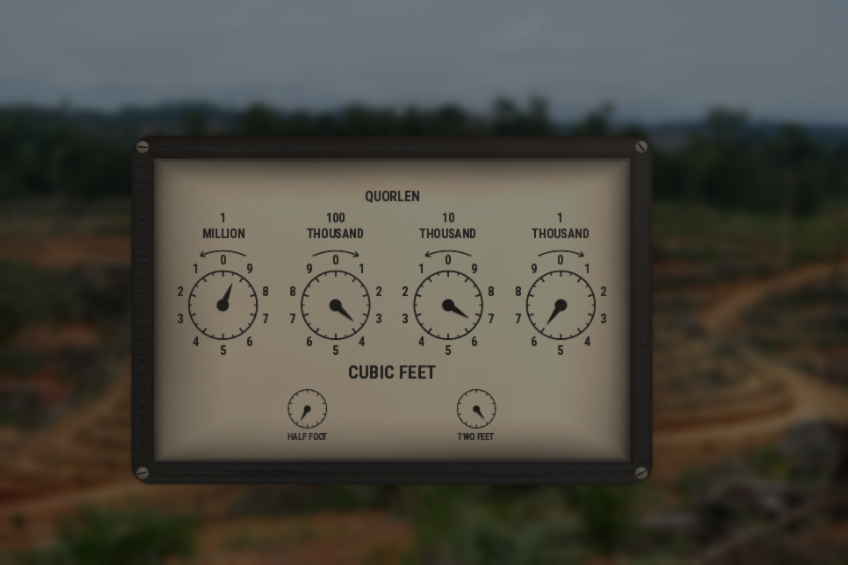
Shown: 936600 ft³
